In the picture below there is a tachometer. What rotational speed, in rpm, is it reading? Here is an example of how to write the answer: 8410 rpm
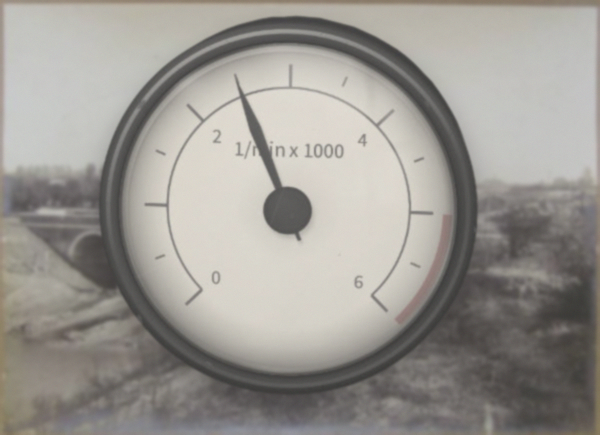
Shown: 2500 rpm
